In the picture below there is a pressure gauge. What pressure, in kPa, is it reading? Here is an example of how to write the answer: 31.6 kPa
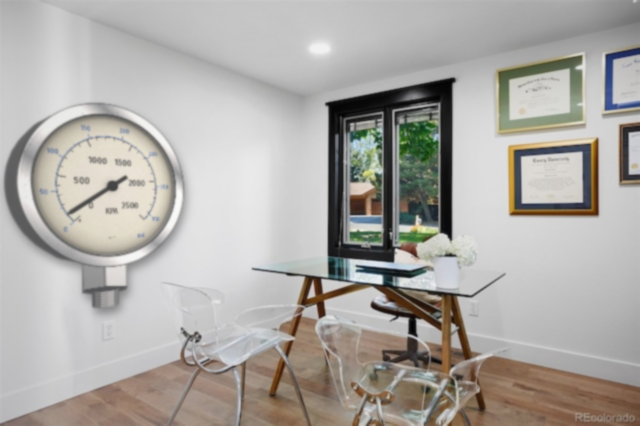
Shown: 100 kPa
